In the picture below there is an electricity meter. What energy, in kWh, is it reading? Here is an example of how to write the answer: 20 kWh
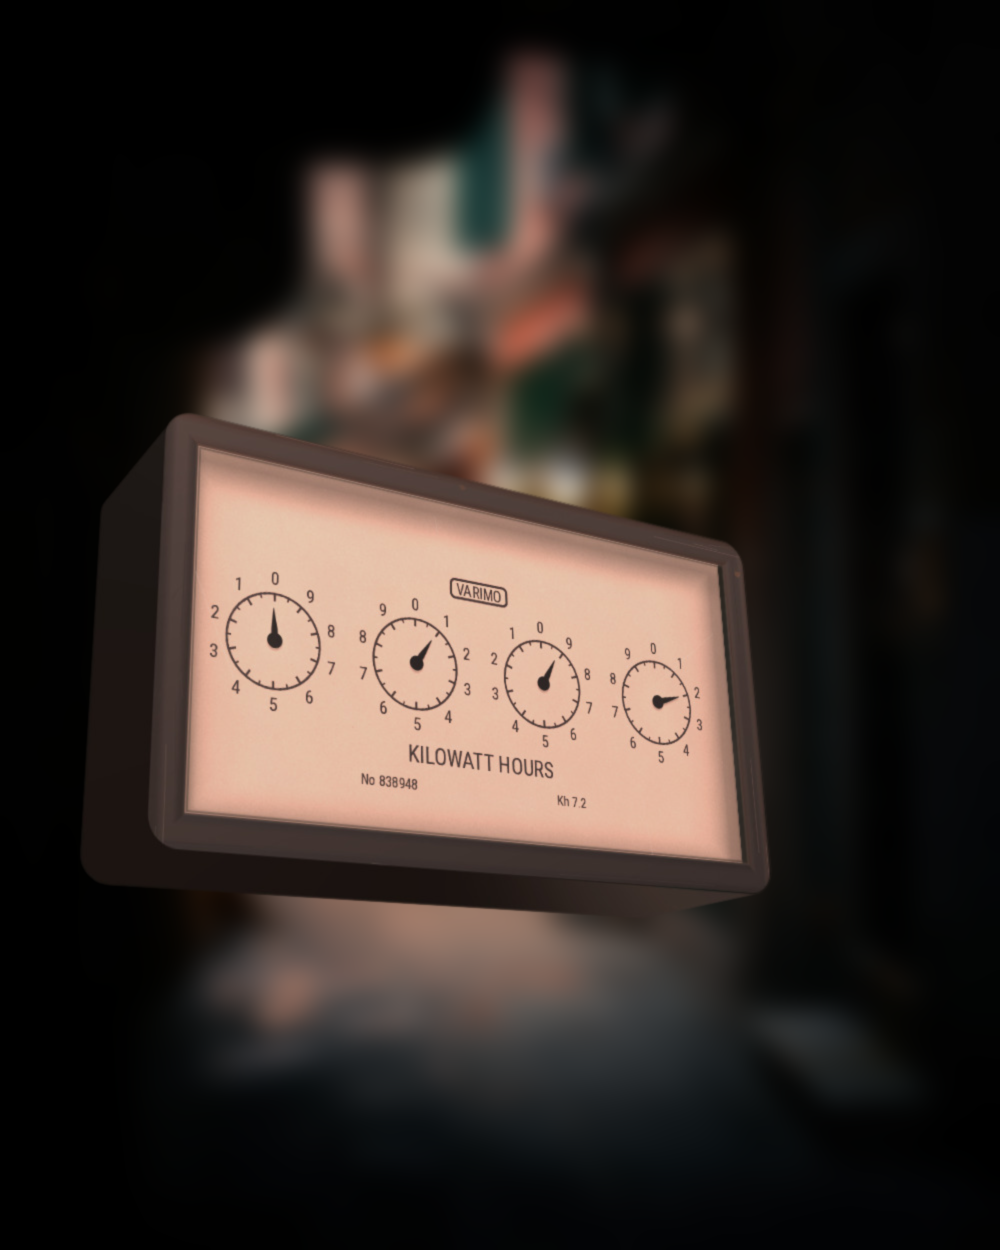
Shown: 92 kWh
